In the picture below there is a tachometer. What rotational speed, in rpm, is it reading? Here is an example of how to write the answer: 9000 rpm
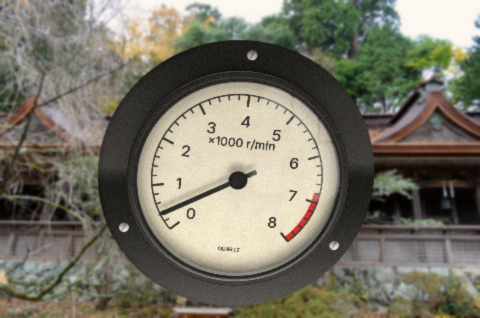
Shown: 400 rpm
